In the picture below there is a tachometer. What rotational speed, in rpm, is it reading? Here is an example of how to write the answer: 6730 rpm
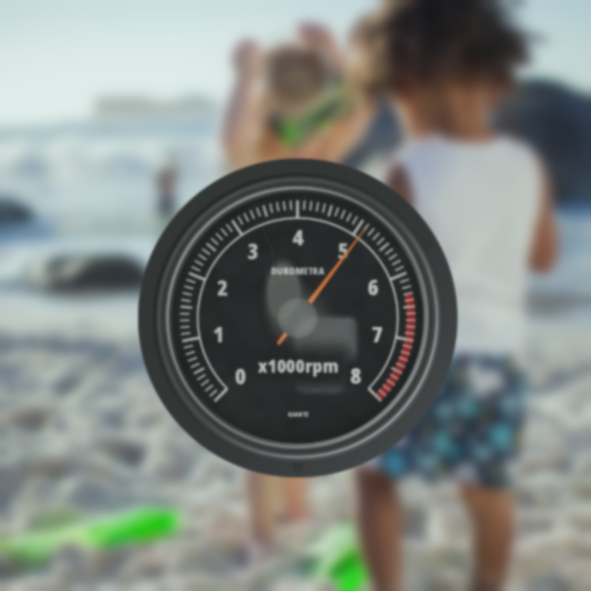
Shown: 5100 rpm
